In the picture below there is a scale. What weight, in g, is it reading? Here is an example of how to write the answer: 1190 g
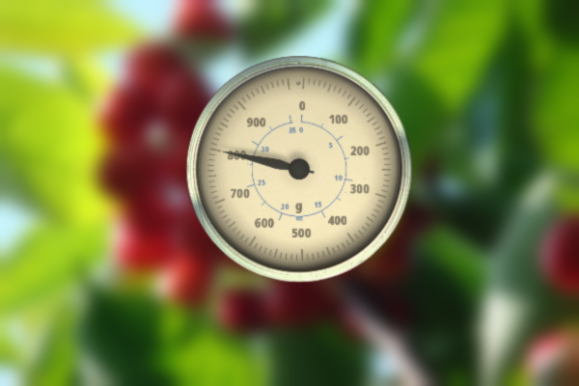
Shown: 800 g
